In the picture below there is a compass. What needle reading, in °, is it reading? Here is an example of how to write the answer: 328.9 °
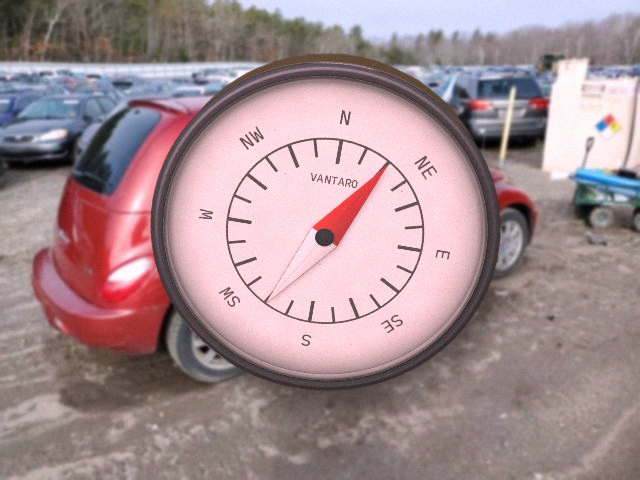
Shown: 30 °
